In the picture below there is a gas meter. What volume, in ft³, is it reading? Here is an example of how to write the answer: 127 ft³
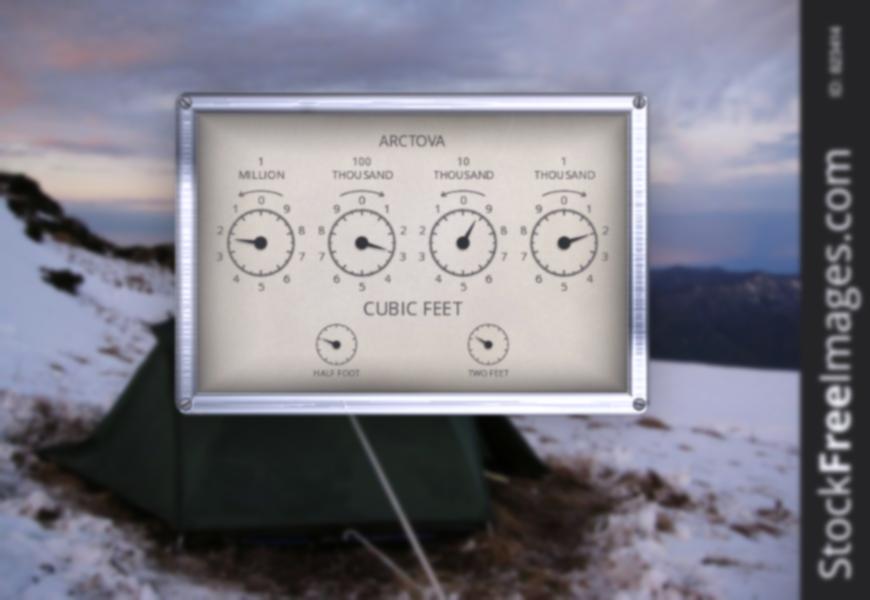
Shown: 229200 ft³
